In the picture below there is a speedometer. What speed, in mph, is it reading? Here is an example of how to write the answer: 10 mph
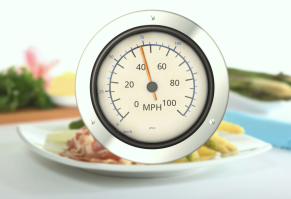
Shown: 45 mph
